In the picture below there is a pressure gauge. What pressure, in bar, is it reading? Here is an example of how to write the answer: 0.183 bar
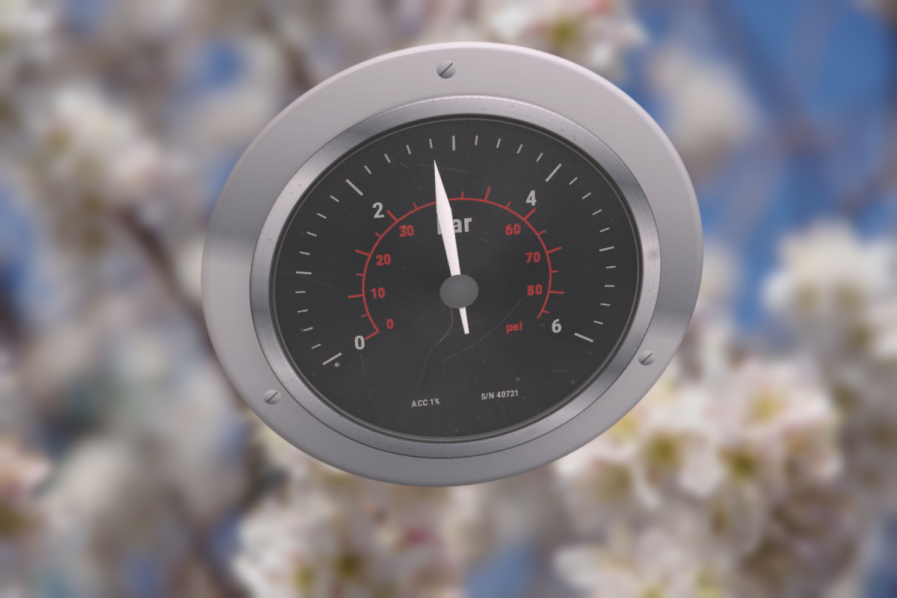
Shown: 2.8 bar
